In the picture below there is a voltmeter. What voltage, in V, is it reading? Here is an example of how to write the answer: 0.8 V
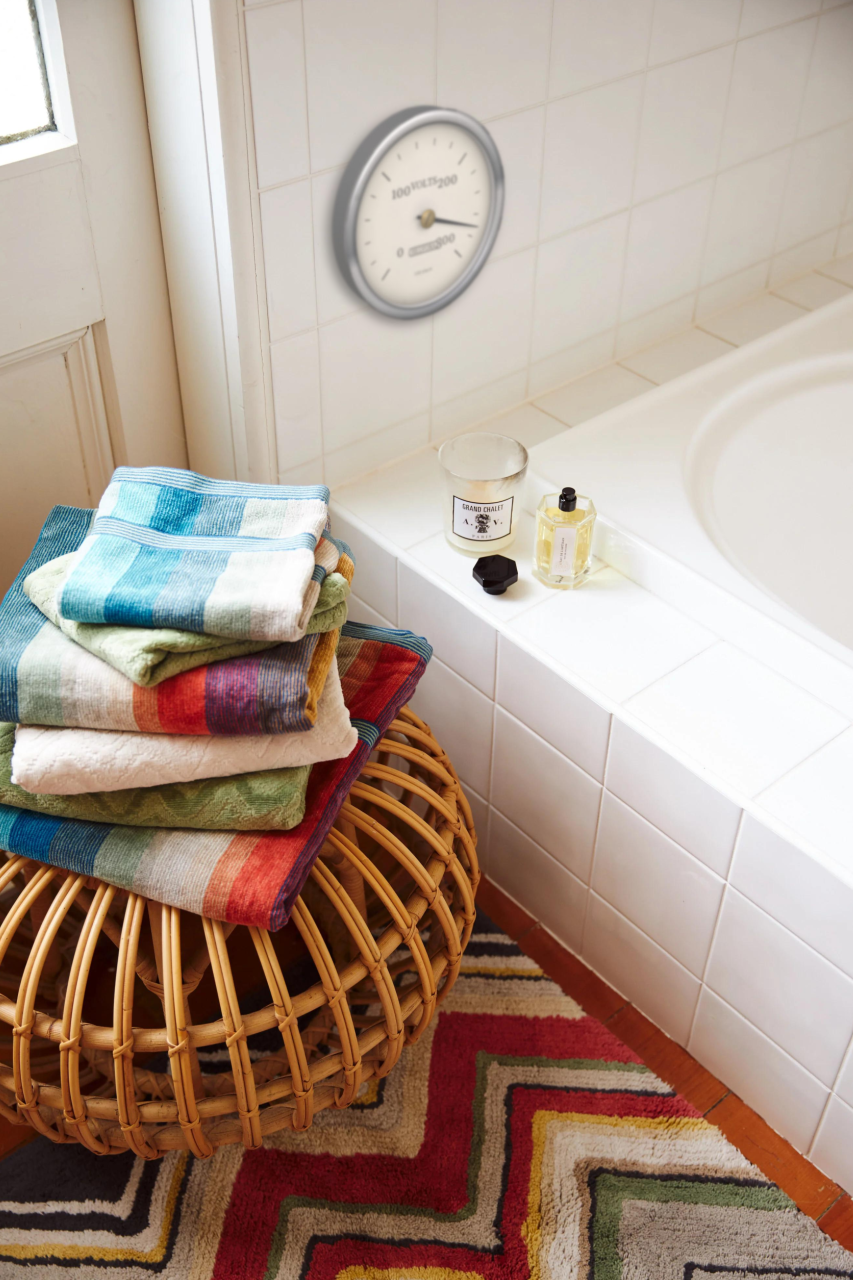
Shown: 270 V
